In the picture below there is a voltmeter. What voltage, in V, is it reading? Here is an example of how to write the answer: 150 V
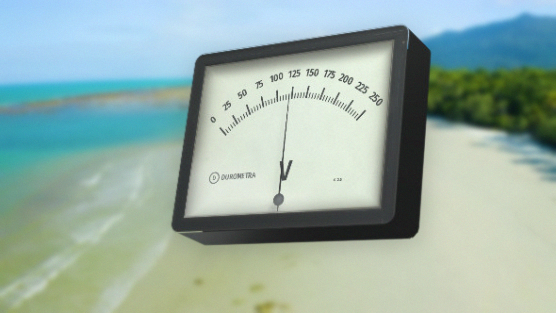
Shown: 125 V
